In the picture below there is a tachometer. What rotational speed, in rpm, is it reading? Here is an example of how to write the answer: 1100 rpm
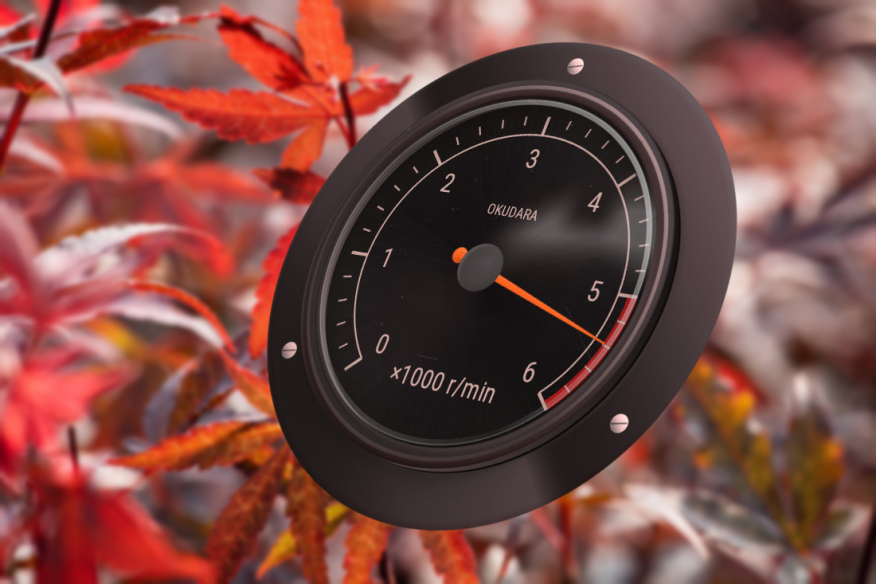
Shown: 5400 rpm
